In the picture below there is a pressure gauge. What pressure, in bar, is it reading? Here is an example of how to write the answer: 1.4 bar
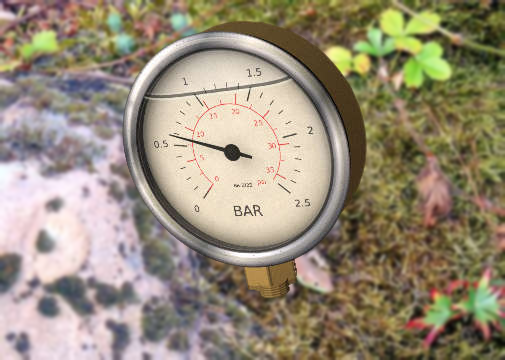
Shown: 0.6 bar
